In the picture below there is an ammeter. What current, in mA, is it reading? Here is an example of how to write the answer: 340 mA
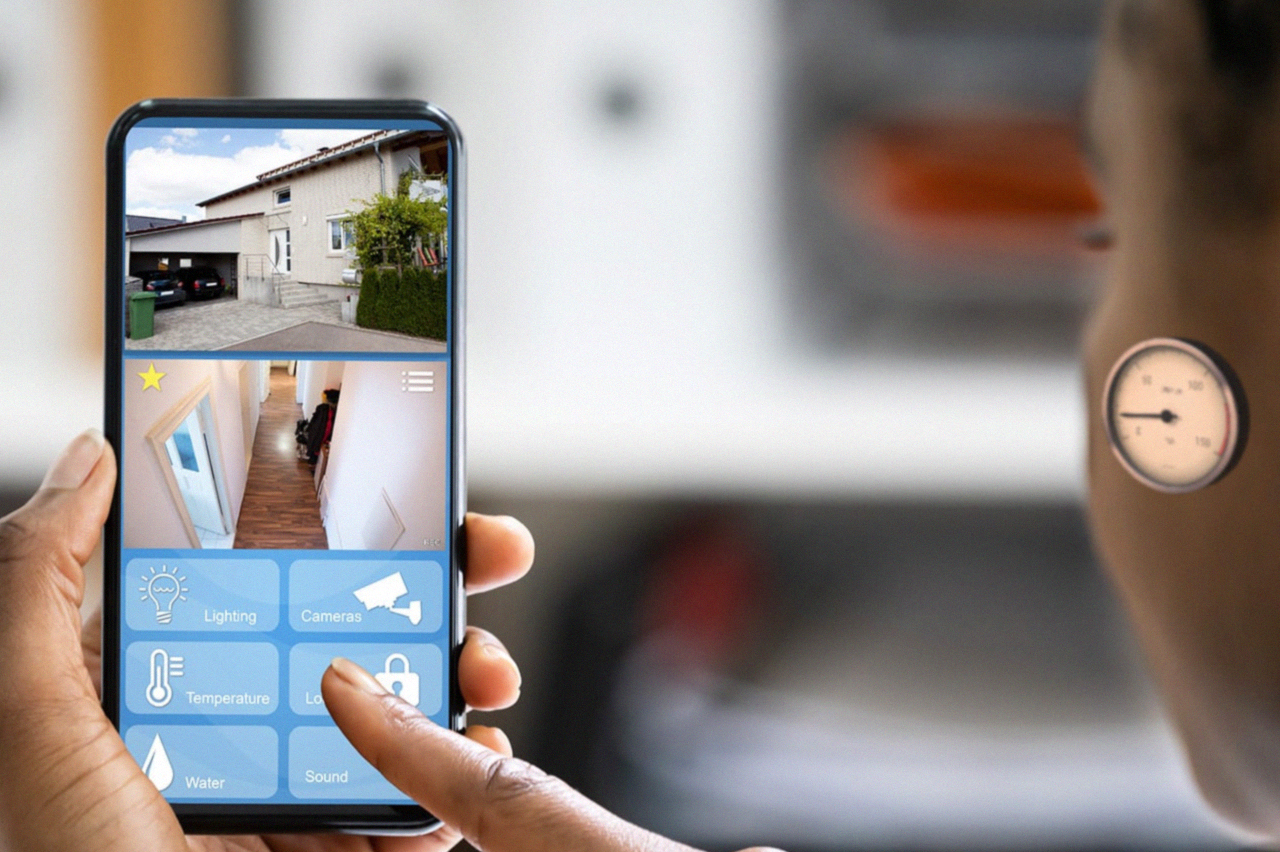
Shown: 15 mA
